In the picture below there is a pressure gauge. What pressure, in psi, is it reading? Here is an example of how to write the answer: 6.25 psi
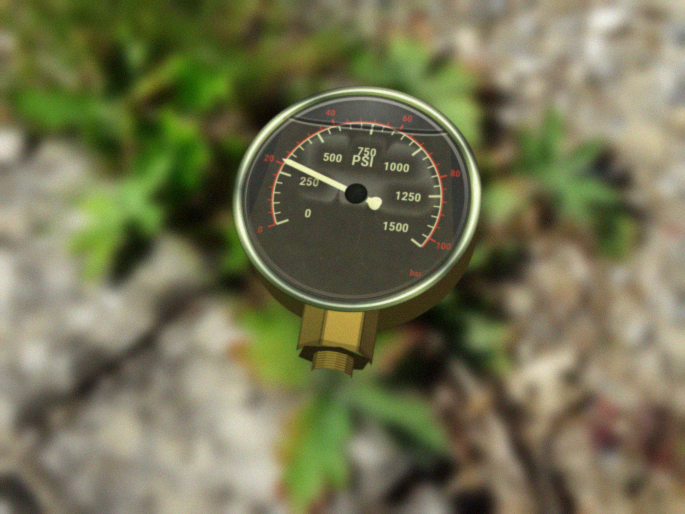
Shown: 300 psi
